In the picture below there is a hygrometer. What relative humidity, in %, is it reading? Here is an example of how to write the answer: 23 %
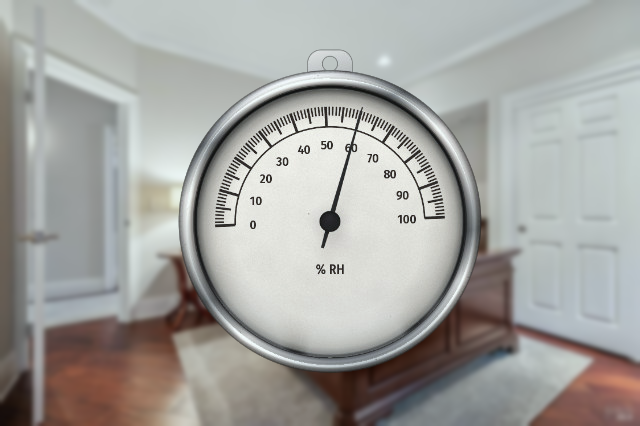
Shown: 60 %
